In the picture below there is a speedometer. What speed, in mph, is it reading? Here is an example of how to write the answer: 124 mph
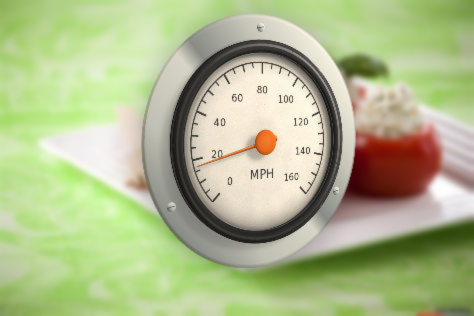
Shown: 17.5 mph
